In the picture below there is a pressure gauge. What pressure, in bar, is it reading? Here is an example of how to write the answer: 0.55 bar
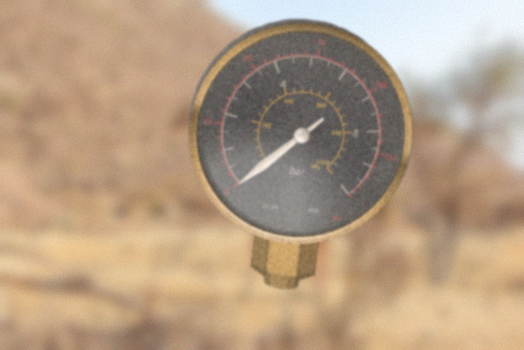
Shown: 0 bar
